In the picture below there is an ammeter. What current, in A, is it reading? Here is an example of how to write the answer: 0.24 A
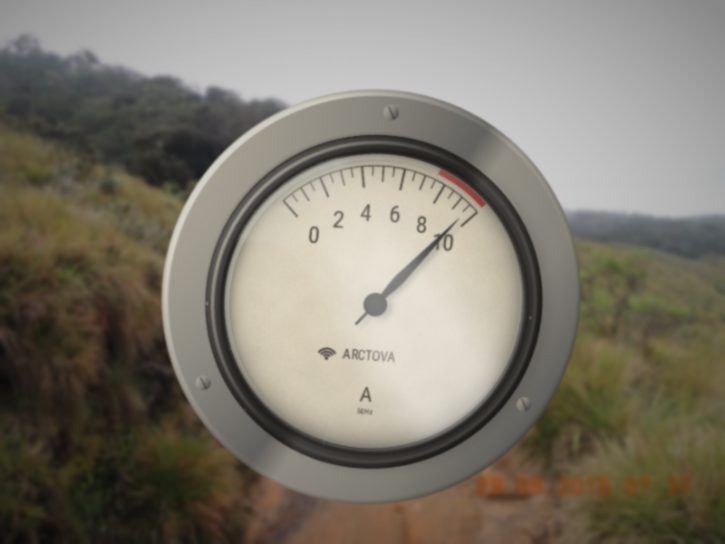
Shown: 9.5 A
